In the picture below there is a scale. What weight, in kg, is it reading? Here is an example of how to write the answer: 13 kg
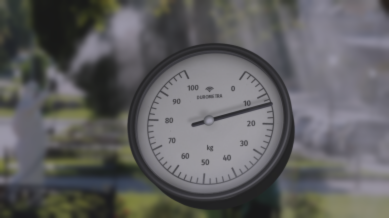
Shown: 14 kg
